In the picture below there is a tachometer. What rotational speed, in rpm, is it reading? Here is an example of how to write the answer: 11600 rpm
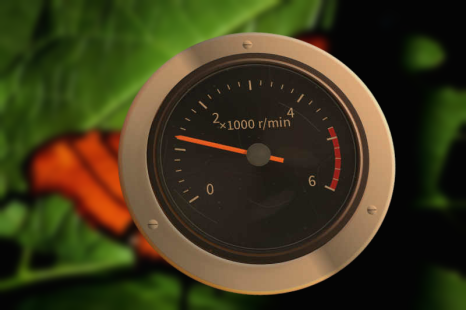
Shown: 1200 rpm
